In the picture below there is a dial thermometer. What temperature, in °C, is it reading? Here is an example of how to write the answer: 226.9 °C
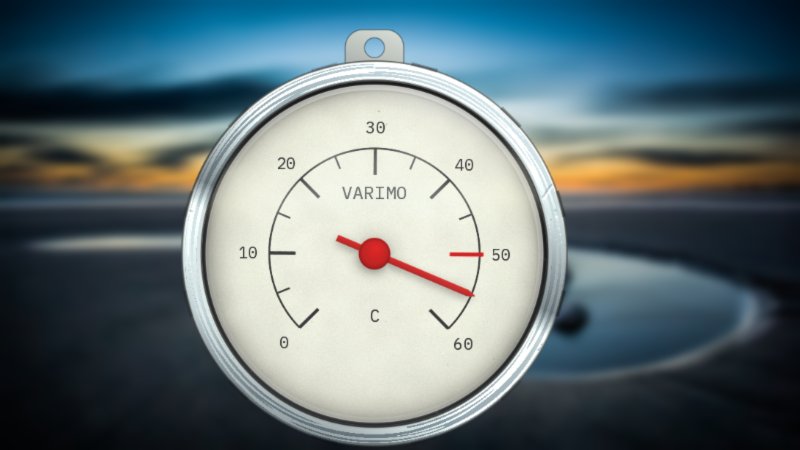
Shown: 55 °C
